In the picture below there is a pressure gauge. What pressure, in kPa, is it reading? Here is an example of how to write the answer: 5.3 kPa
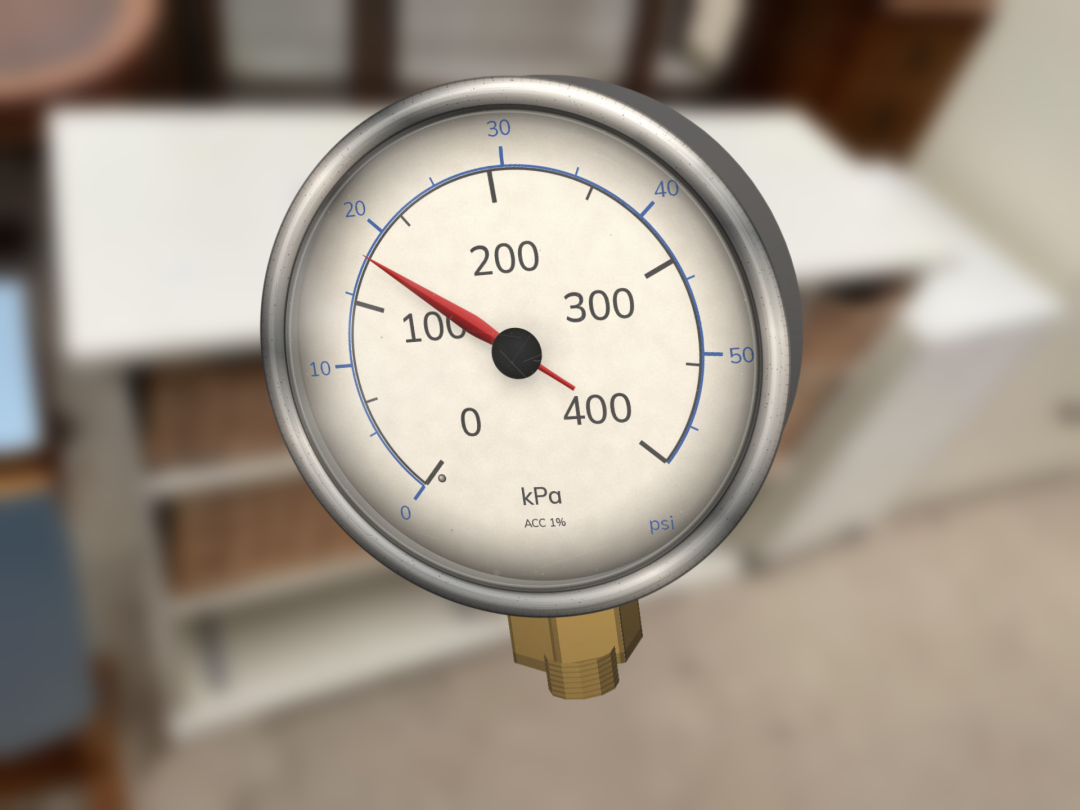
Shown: 125 kPa
